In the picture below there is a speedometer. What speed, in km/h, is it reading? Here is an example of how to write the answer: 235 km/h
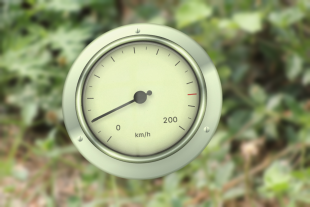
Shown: 20 km/h
